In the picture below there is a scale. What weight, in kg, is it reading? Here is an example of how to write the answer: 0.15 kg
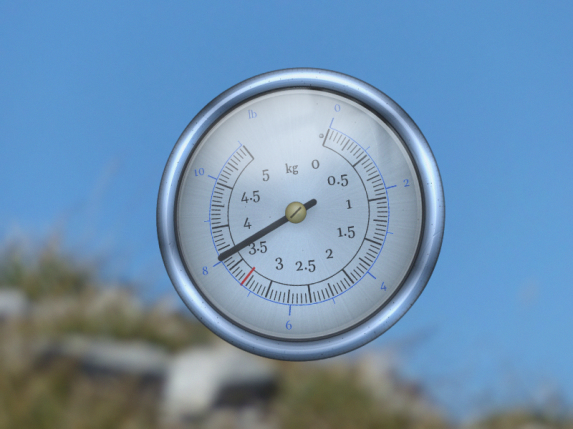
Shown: 3.65 kg
